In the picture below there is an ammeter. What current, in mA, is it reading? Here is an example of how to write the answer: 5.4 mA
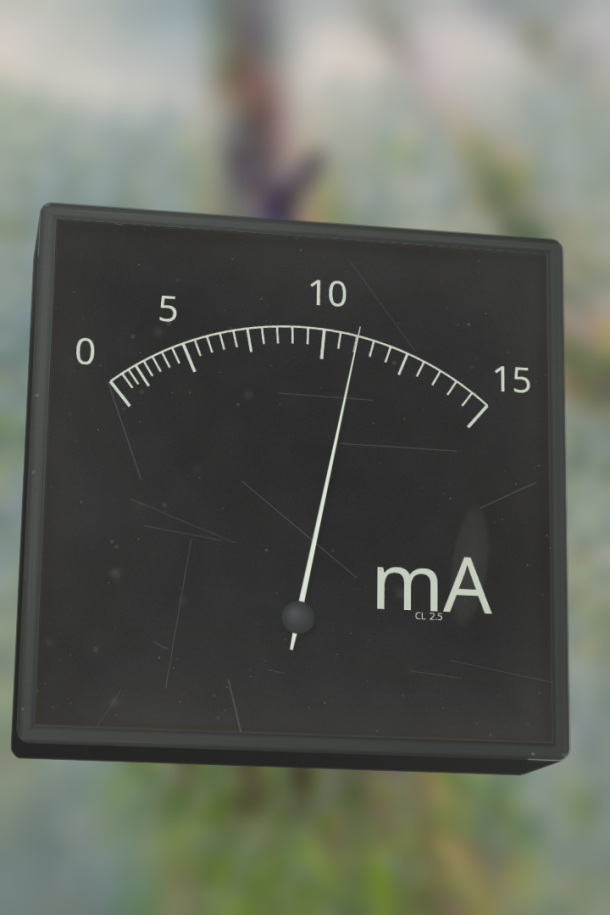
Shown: 11 mA
